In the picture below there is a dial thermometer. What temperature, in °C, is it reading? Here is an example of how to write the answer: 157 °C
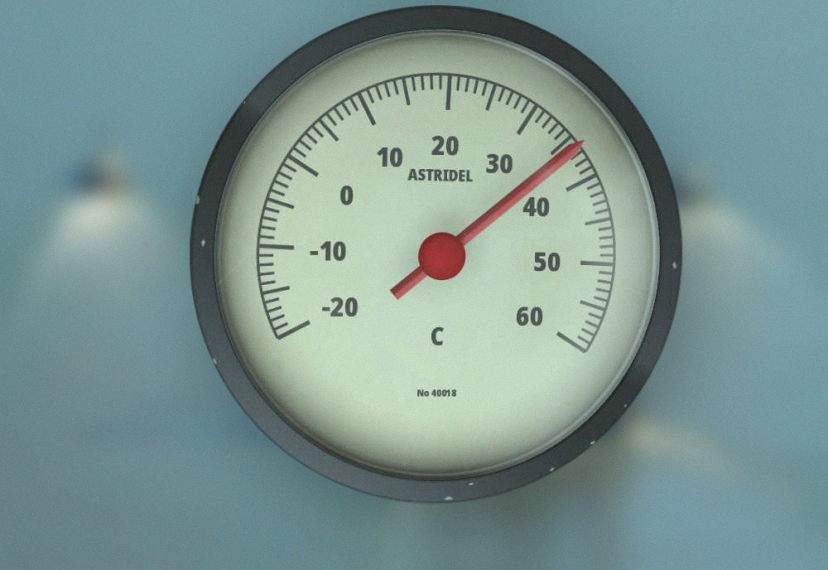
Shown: 36 °C
